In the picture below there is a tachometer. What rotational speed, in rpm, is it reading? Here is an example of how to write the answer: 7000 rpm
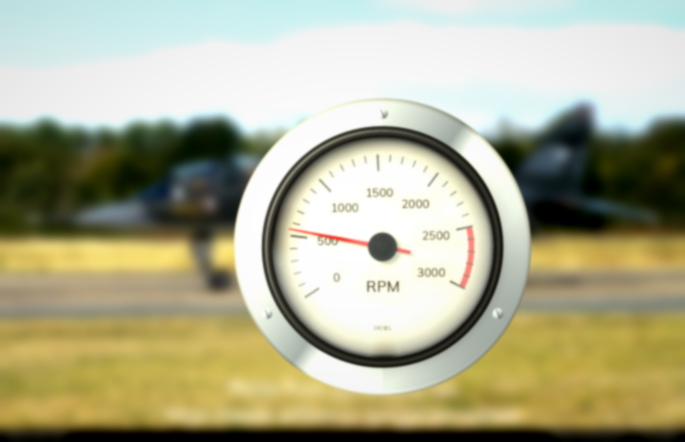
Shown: 550 rpm
